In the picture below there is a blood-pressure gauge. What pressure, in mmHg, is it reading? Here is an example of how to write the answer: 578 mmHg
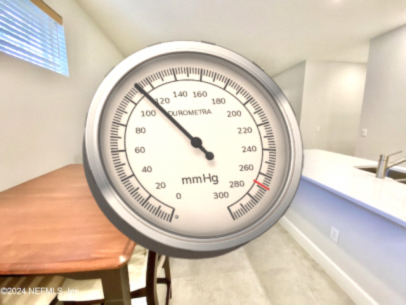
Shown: 110 mmHg
